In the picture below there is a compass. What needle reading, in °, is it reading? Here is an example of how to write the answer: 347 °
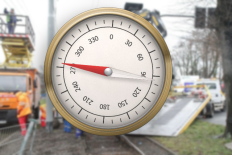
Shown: 275 °
